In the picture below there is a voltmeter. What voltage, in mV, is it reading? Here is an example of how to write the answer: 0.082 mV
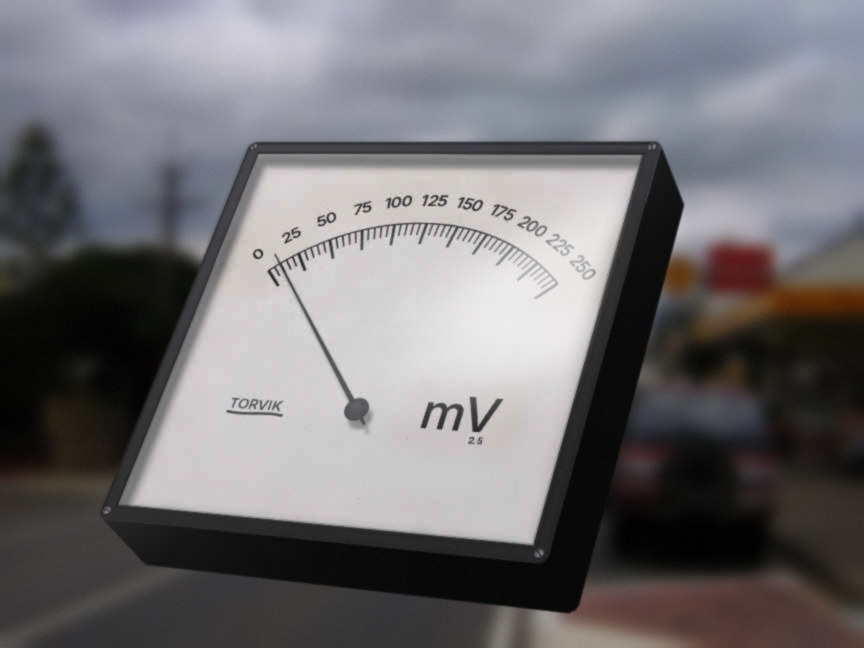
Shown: 10 mV
